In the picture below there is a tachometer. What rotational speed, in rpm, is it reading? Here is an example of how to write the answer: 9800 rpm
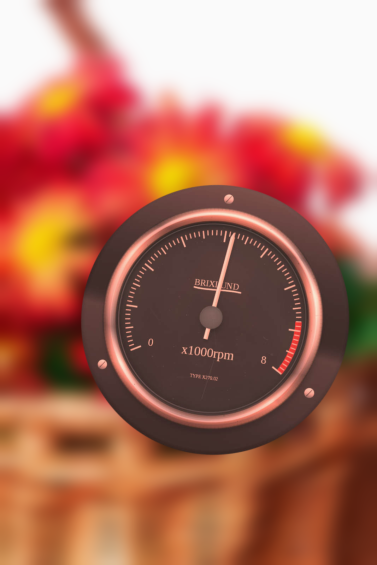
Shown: 4200 rpm
